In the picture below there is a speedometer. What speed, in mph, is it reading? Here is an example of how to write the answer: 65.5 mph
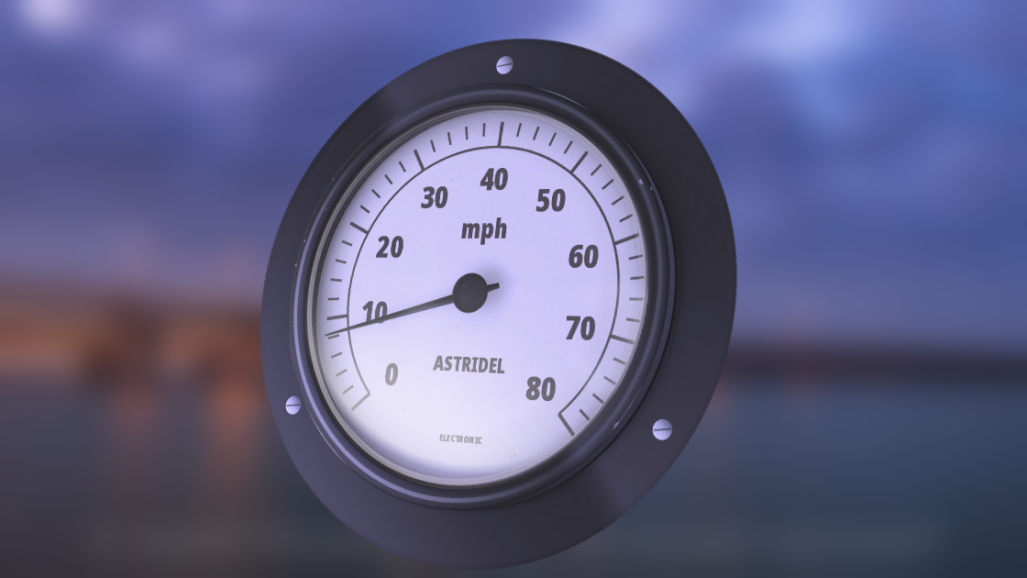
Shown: 8 mph
